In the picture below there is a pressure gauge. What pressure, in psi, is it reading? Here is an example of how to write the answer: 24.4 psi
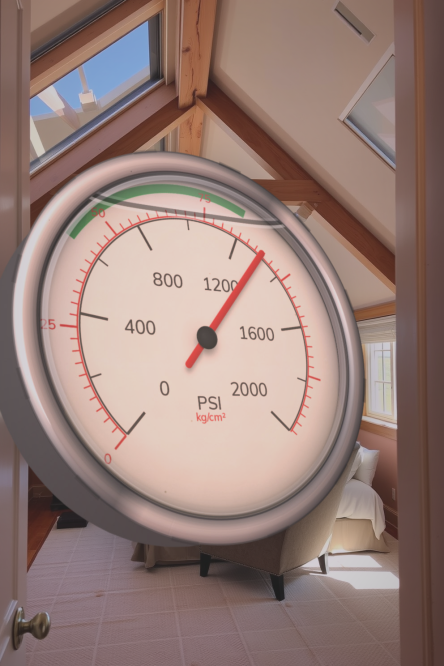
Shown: 1300 psi
